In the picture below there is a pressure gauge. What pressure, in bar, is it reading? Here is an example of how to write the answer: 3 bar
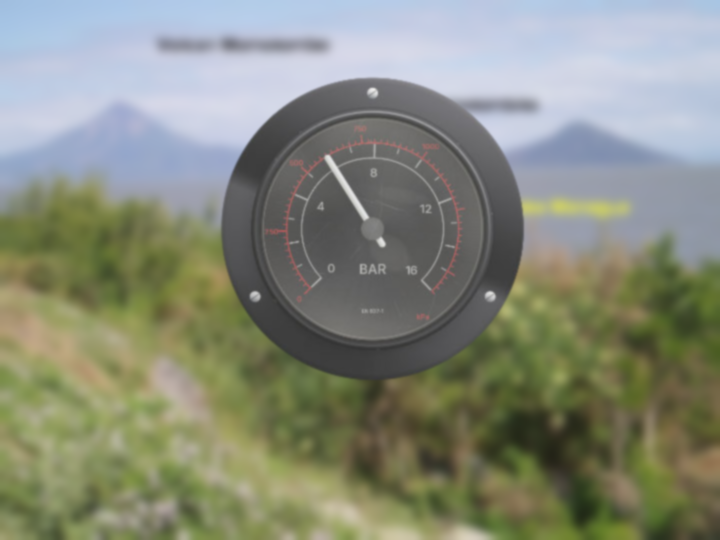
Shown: 6 bar
